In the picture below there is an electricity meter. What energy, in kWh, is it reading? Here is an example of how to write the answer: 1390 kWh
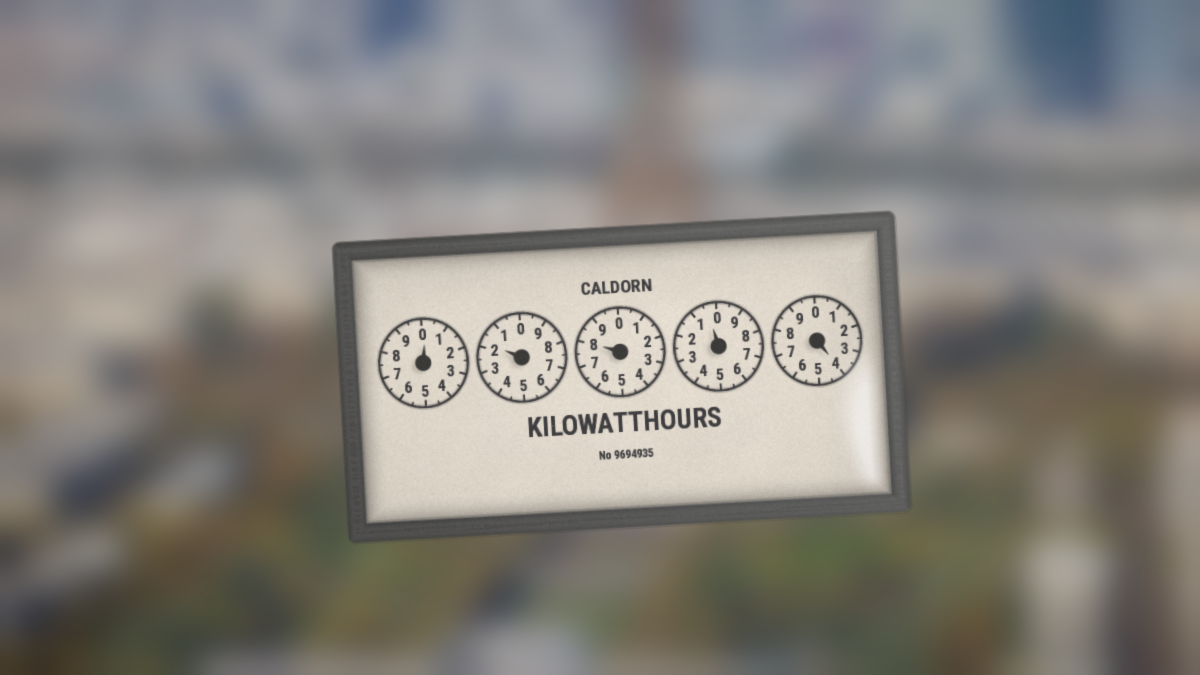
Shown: 1804 kWh
